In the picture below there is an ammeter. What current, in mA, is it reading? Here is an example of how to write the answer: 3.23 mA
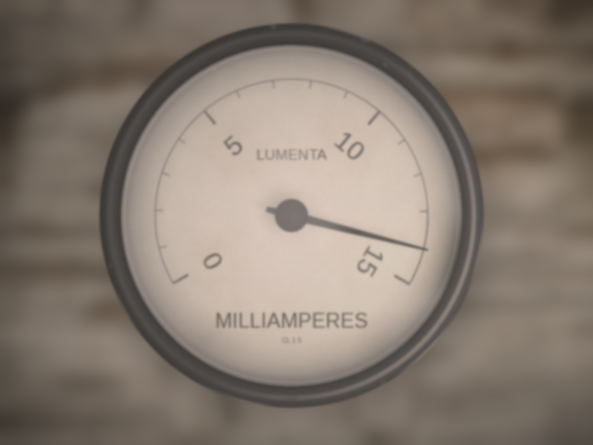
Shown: 14 mA
